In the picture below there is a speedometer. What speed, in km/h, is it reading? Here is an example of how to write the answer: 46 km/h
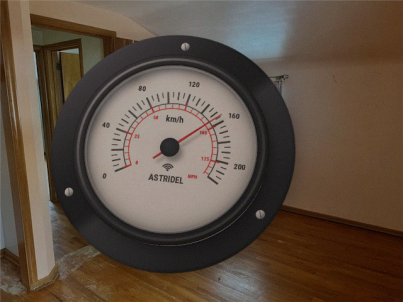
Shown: 155 km/h
